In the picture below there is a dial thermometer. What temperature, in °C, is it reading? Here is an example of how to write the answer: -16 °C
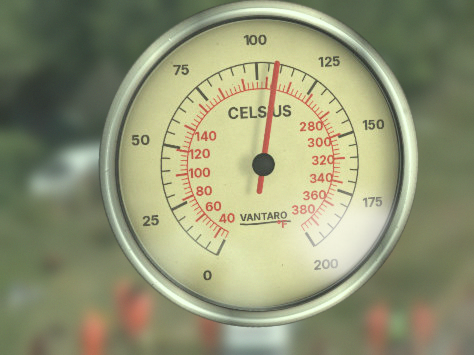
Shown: 107.5 °C
